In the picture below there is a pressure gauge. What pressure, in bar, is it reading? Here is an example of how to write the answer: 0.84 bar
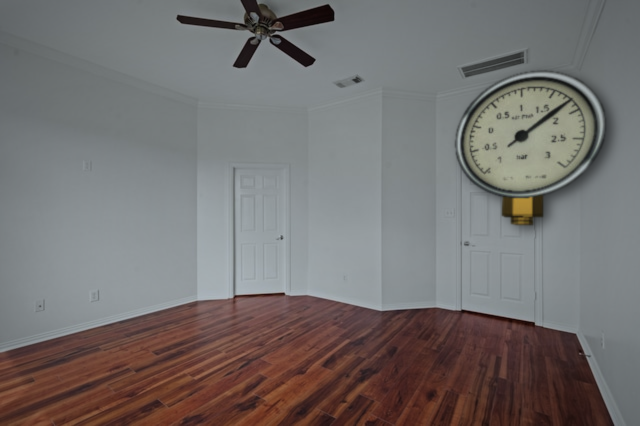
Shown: 1.8 bar
